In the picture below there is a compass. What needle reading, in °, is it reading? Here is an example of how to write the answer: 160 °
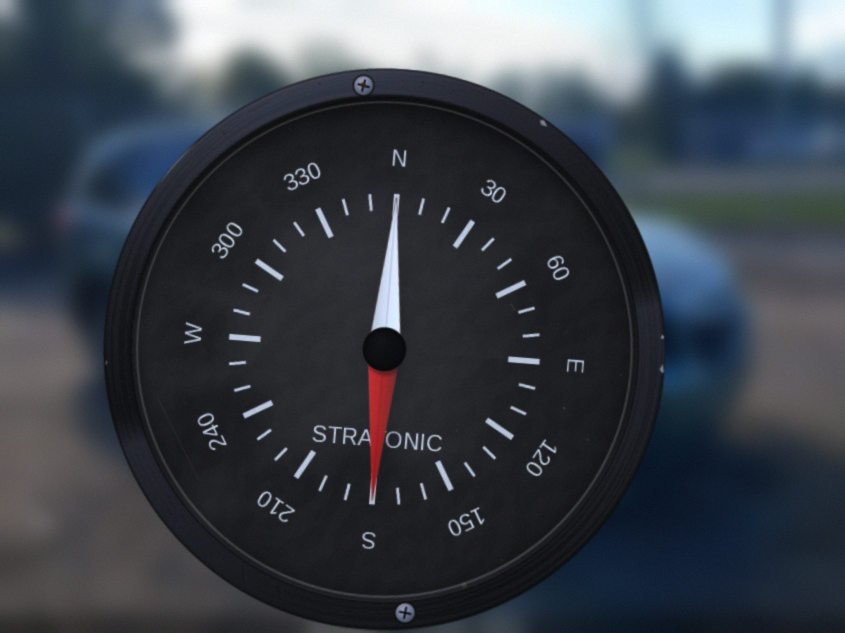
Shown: 180 °
